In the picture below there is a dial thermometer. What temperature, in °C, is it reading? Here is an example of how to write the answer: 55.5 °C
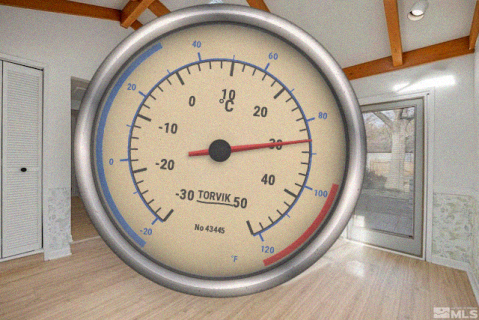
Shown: 30 °C
